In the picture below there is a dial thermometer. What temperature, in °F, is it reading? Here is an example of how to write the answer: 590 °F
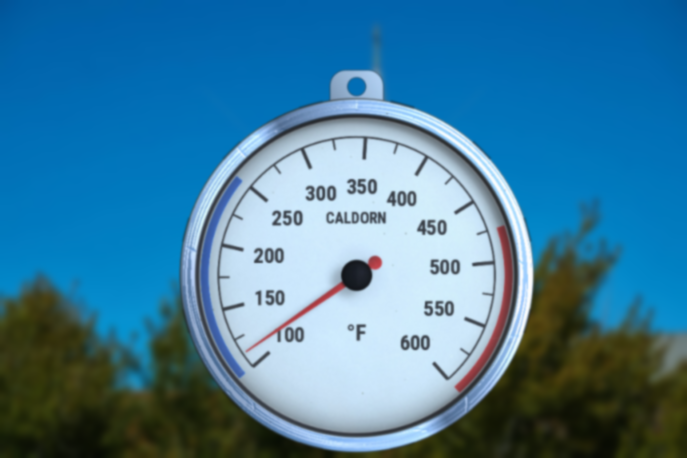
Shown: 112.5 °F
